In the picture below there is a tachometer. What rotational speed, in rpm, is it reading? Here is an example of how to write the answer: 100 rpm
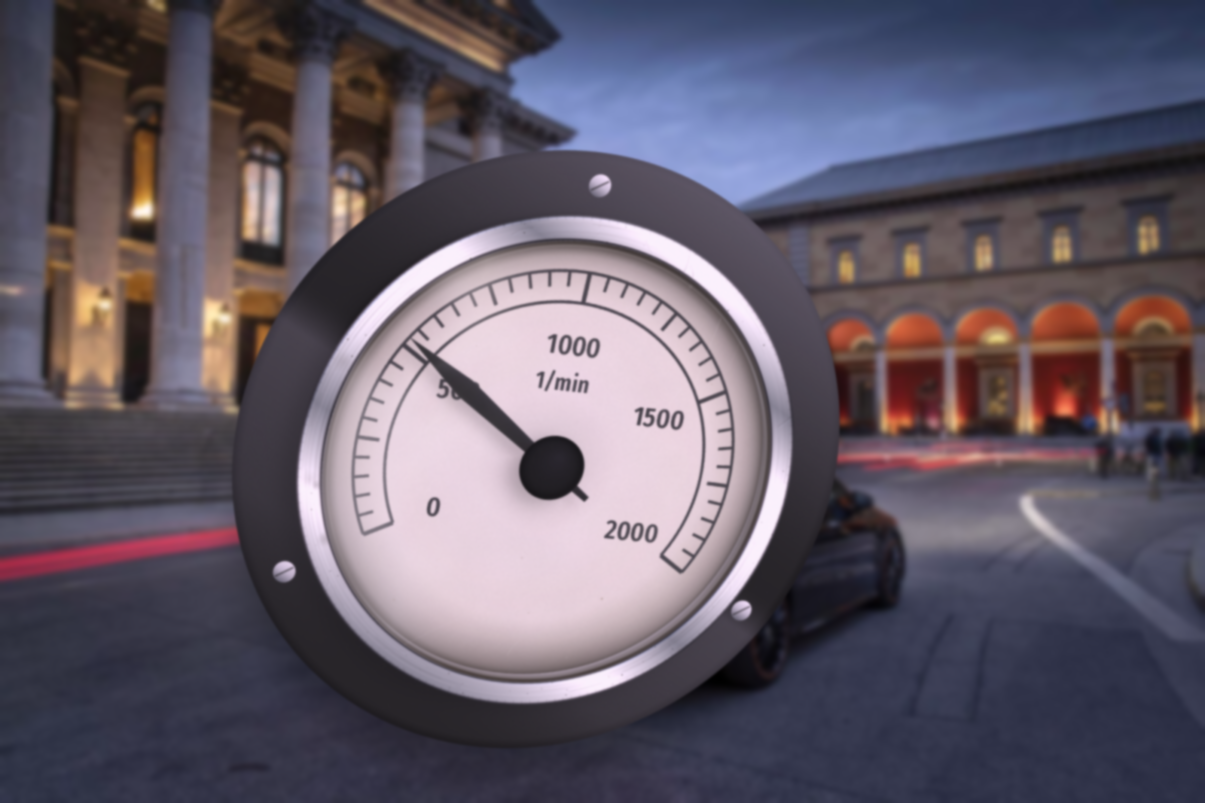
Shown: 525 rpm
